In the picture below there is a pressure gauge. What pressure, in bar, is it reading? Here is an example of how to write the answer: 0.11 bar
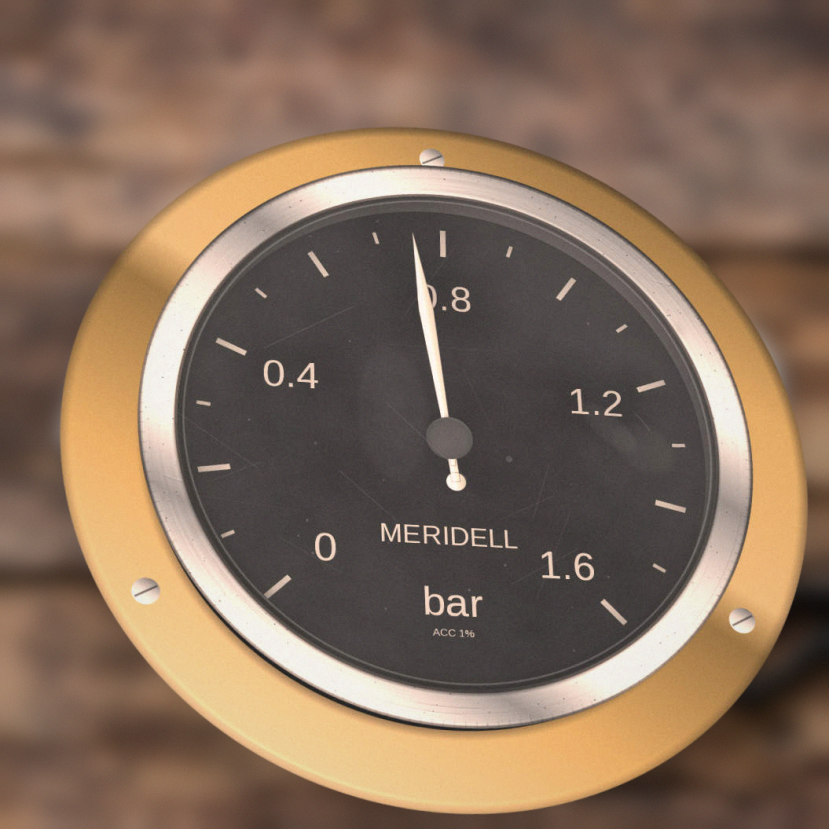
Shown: 0.75 bar
